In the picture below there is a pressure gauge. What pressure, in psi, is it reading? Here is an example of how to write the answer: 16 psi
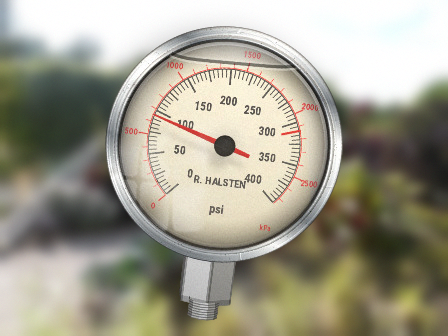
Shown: 95 psi
